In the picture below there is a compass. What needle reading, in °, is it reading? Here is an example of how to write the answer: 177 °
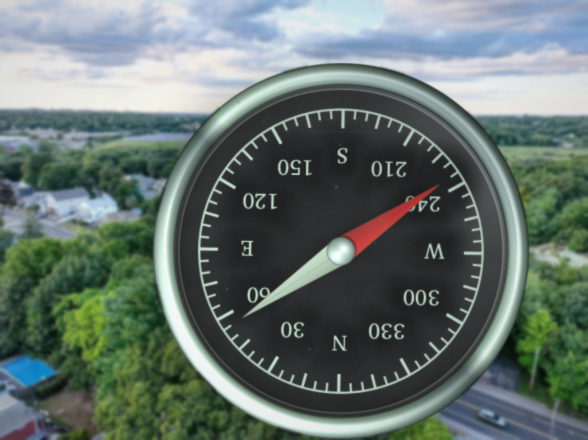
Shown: 235 °
